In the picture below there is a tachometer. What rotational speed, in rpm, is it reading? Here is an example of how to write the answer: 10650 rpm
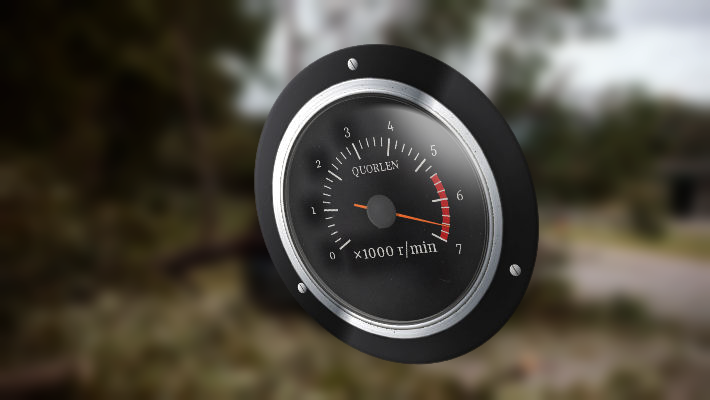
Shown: 6600 rpm
